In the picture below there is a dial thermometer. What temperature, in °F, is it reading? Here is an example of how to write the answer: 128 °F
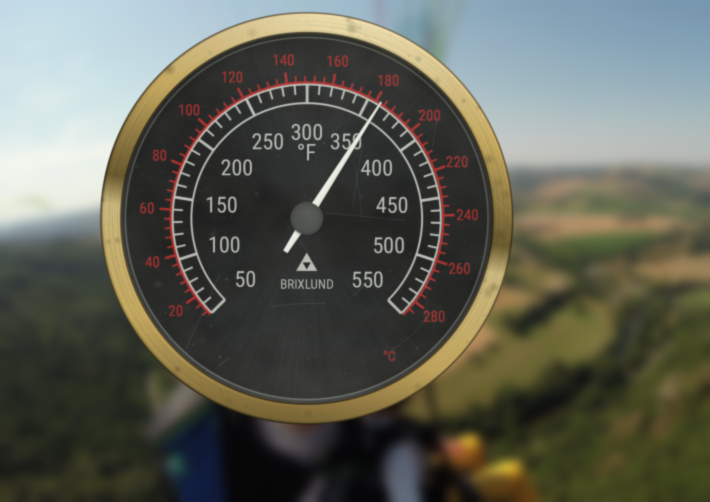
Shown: 360 °F
